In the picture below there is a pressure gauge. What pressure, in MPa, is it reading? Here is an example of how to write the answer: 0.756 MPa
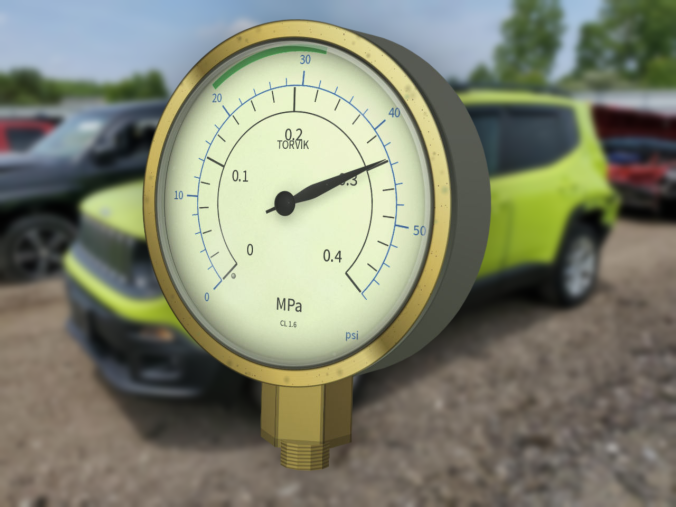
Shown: 0.3 MPa
